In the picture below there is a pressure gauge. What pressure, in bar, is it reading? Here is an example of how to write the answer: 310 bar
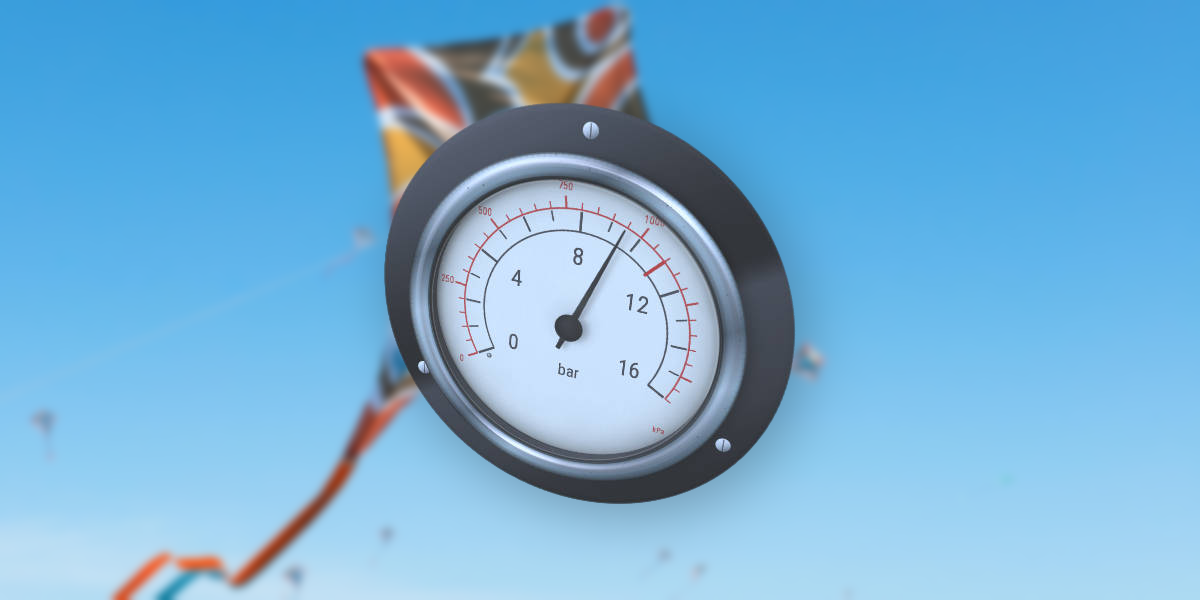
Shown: 9.5 bar
